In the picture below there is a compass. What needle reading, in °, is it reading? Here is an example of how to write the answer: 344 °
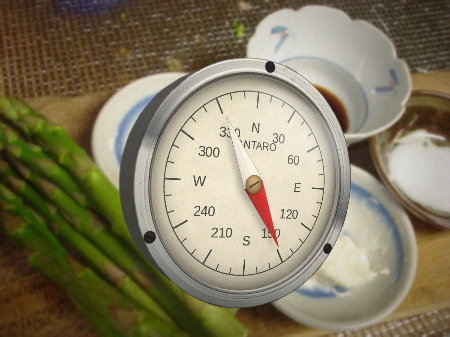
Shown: 150 °
